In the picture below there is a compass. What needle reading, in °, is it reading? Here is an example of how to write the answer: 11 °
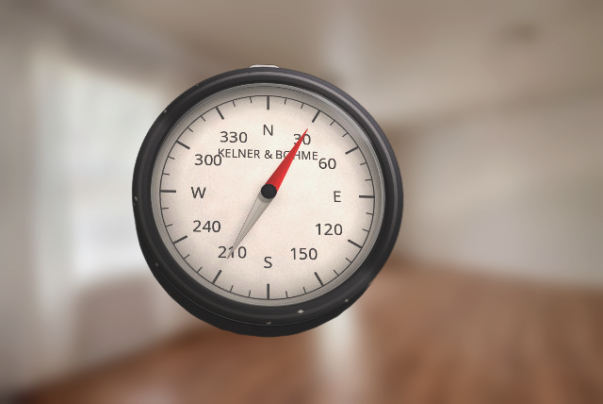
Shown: 30 °
